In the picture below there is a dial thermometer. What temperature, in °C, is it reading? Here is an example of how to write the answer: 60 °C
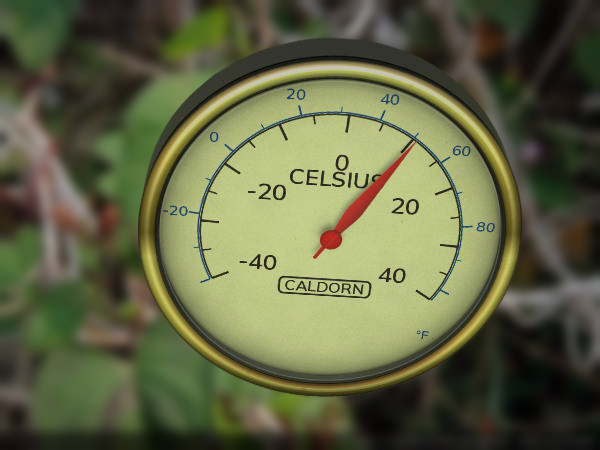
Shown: 10 °C
